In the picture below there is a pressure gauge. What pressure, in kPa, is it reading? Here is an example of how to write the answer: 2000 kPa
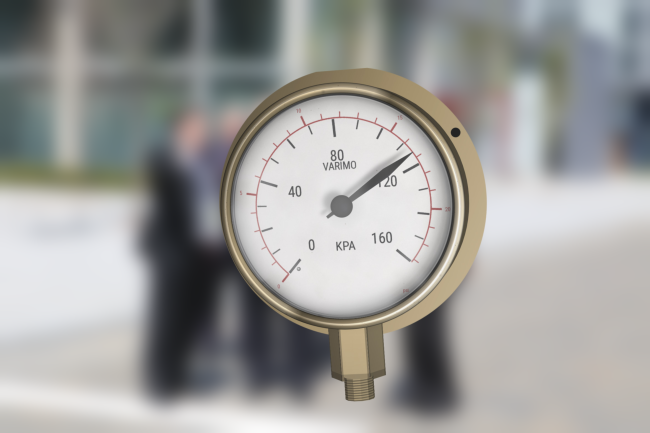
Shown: 115 kPa
